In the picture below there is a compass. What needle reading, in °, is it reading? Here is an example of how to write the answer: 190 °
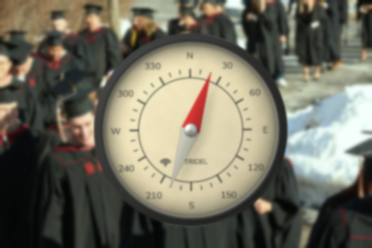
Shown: 20 °
